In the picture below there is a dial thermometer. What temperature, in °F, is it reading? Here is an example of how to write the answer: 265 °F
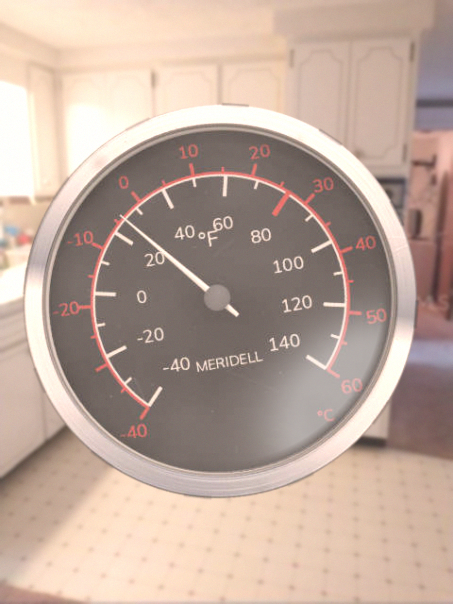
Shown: 25 °F
